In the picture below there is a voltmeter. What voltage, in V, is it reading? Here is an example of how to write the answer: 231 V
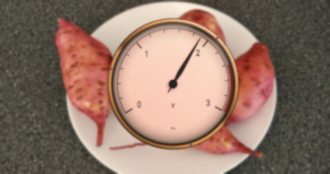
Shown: 1.9 V
